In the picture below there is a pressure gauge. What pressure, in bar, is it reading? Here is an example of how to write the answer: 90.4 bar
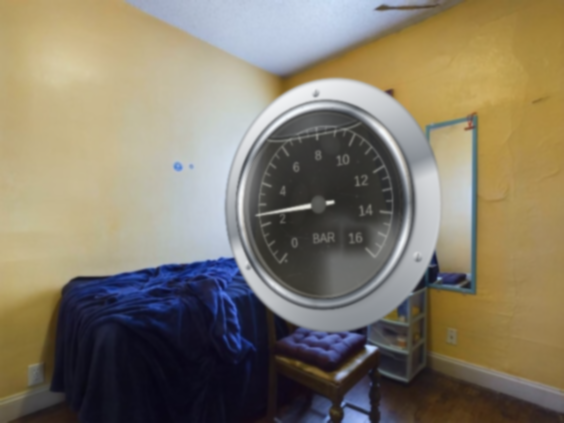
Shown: 2.5 bar
